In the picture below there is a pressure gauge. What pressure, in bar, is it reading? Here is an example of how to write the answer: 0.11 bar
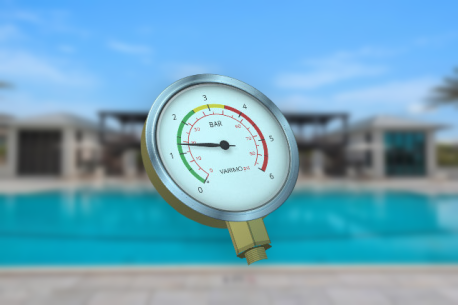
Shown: 1.25 bar
